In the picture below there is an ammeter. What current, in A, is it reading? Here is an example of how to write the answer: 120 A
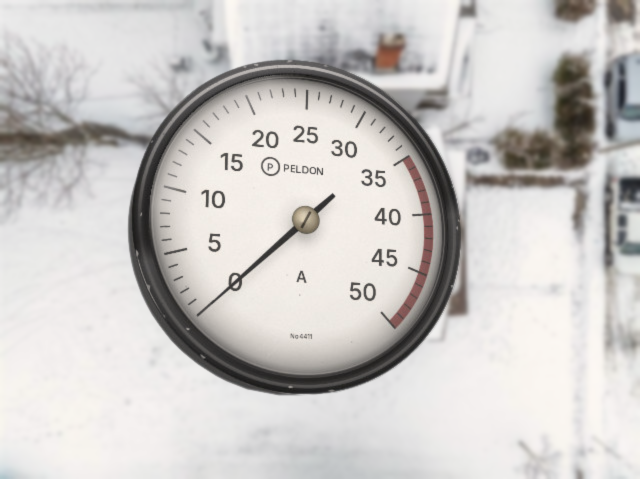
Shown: 0 A
